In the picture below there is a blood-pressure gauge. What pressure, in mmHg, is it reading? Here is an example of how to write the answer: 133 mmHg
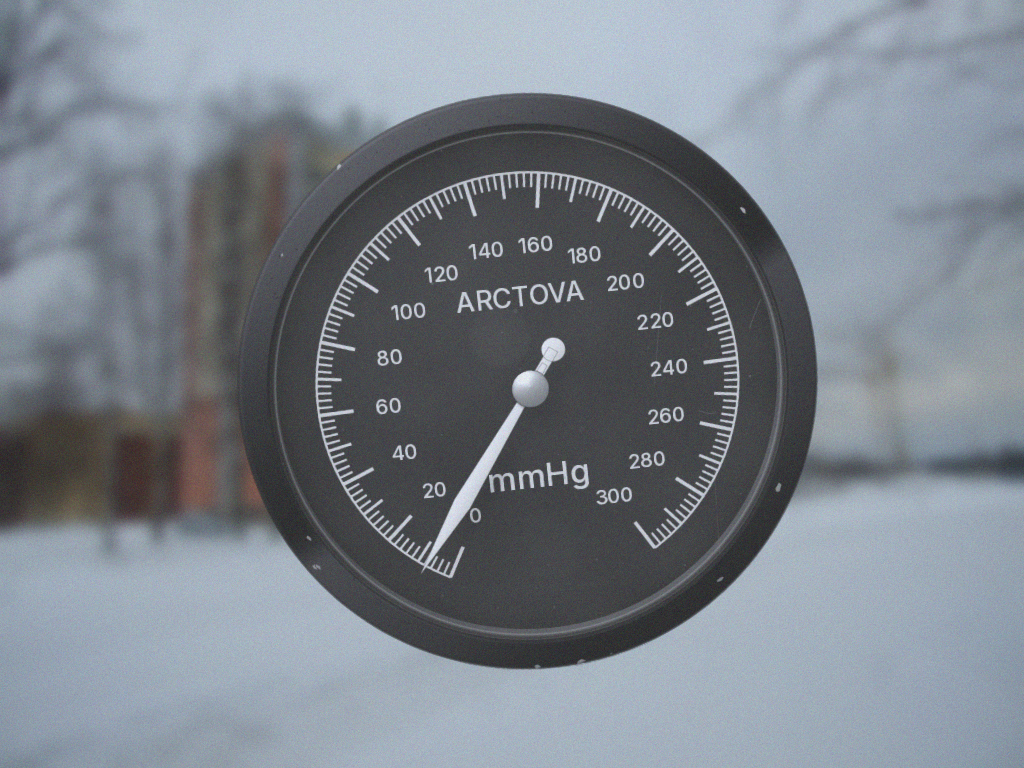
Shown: 8 mmHg
